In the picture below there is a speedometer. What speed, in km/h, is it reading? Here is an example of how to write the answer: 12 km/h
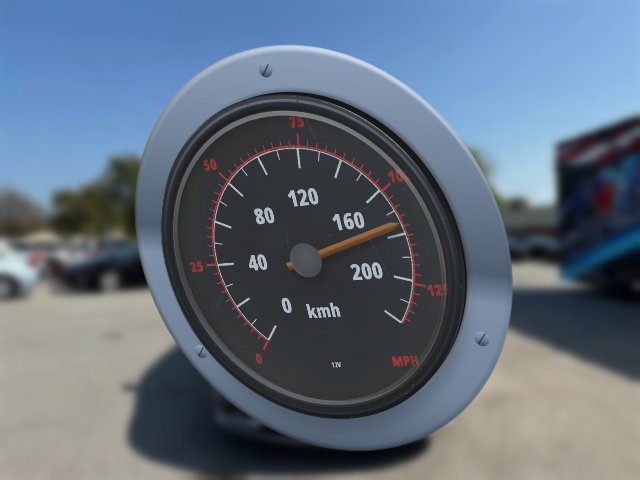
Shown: 175 km/h
